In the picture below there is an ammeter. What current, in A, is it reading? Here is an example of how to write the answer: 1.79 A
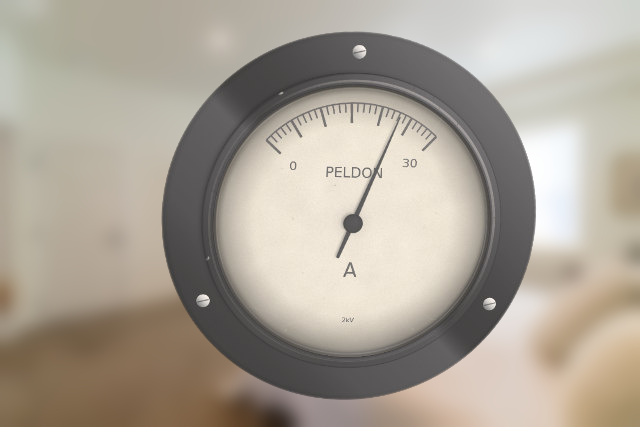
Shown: 23 A
